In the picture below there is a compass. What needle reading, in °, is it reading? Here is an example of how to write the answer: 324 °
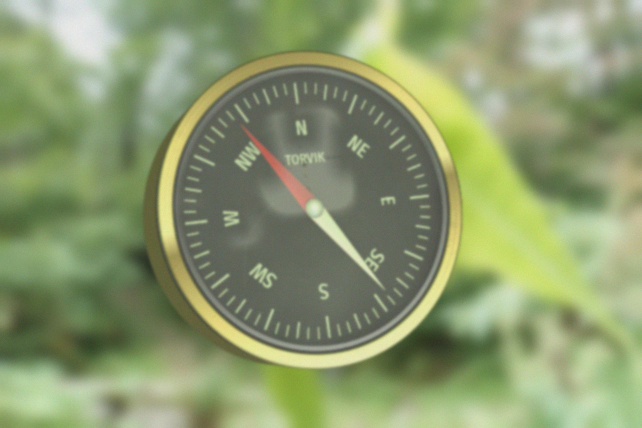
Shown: 325 °
